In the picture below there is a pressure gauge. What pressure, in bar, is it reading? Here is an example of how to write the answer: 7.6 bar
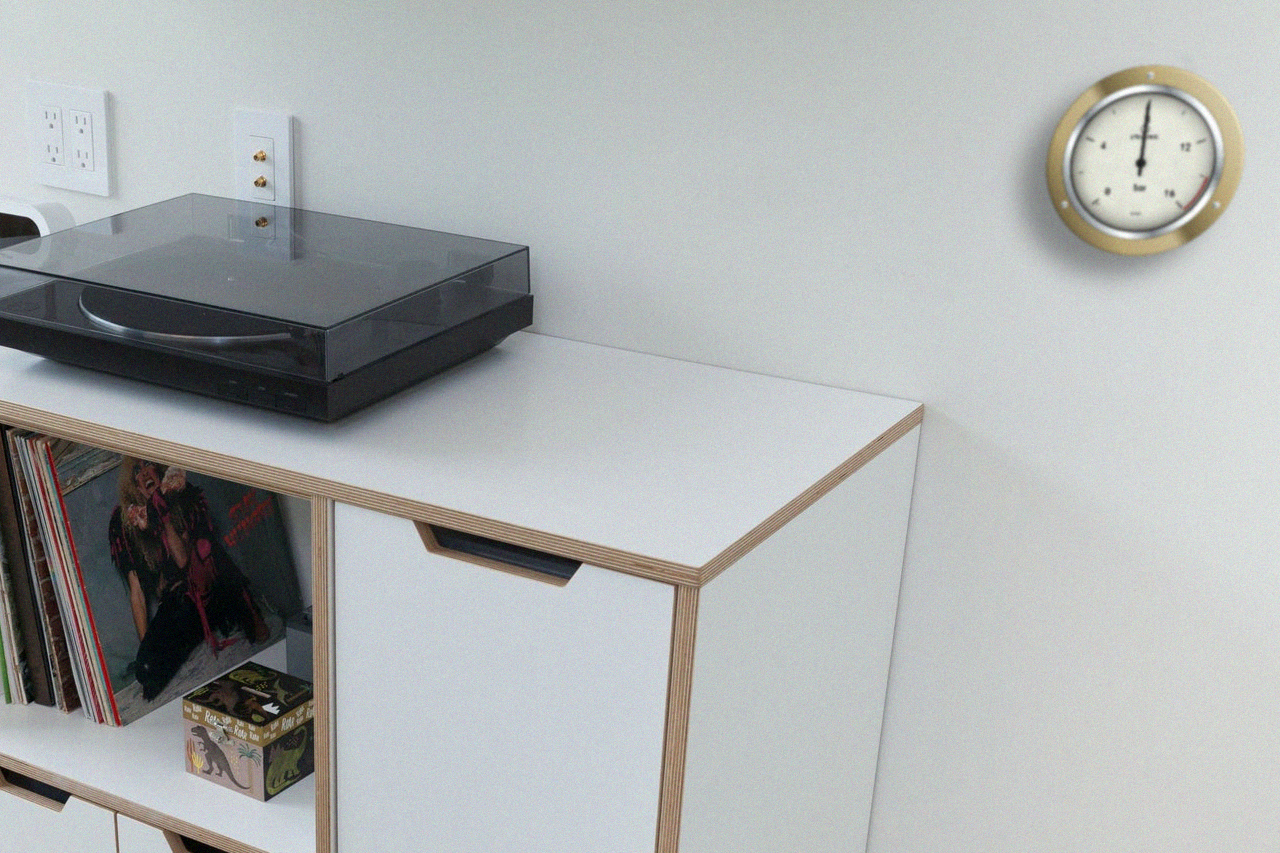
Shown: 8 bar
